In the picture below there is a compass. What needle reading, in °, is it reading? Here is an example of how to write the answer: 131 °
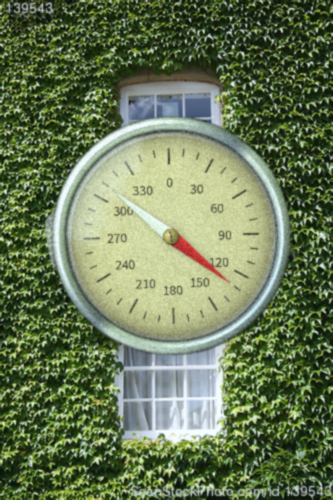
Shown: 130 °
